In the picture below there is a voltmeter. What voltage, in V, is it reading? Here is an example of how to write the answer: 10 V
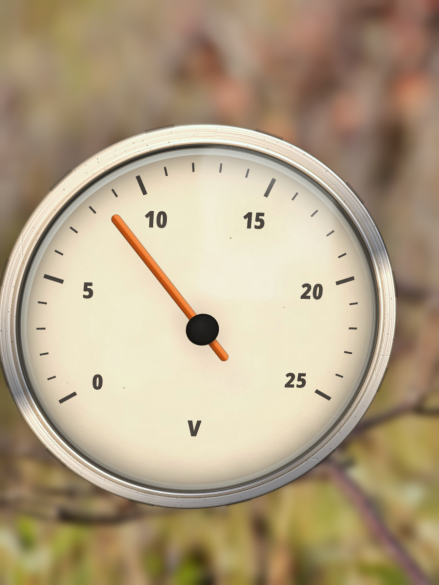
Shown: 8.5 V
